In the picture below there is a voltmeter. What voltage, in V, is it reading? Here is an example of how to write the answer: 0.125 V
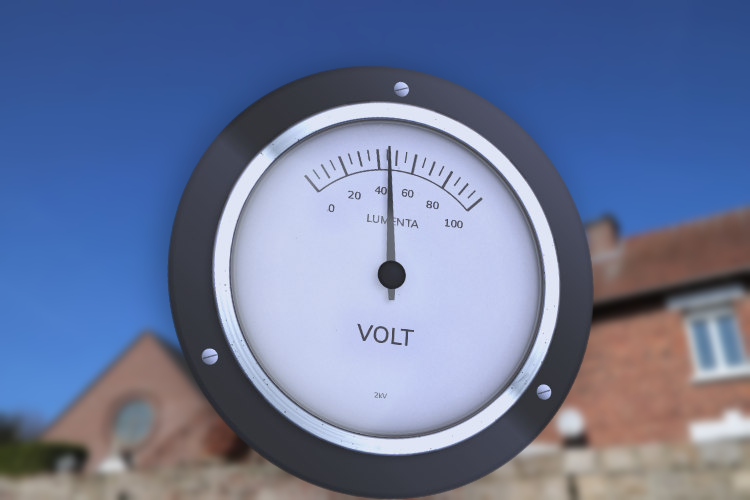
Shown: 45 V
